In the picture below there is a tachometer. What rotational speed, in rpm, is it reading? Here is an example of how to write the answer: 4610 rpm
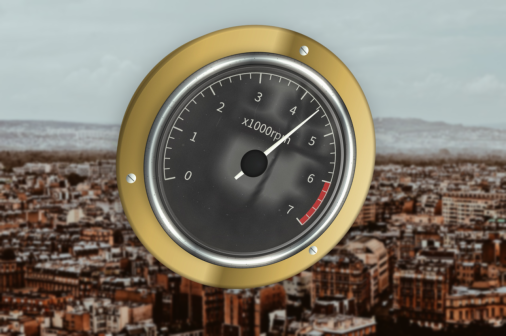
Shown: 4400 rpm
